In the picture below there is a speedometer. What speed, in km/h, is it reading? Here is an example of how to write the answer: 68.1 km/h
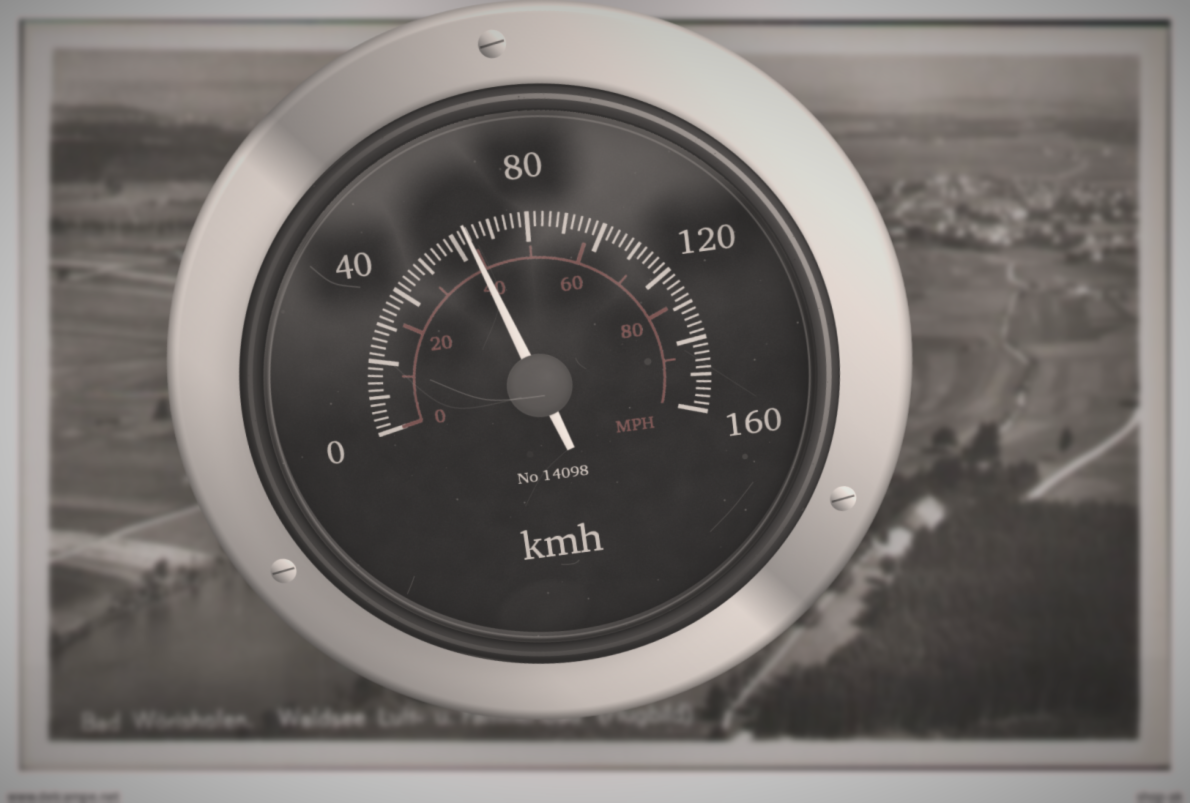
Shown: 64 km/h
